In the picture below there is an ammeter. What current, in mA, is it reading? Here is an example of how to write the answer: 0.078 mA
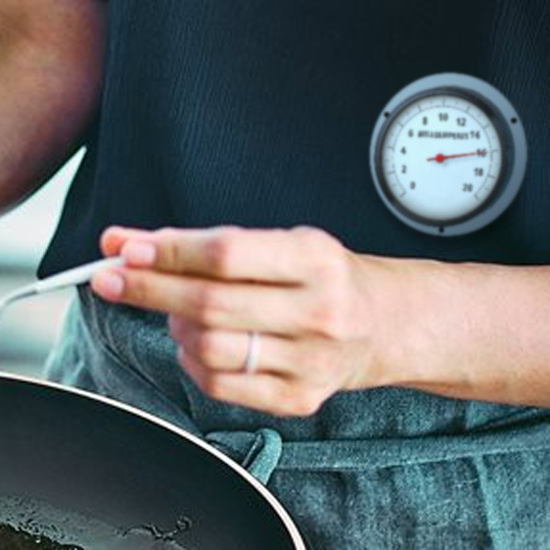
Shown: 16 mA
